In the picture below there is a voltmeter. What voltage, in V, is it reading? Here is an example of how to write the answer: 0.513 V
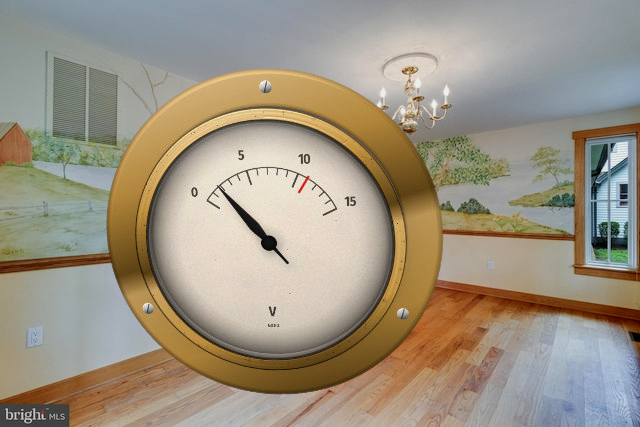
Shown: 2 V
